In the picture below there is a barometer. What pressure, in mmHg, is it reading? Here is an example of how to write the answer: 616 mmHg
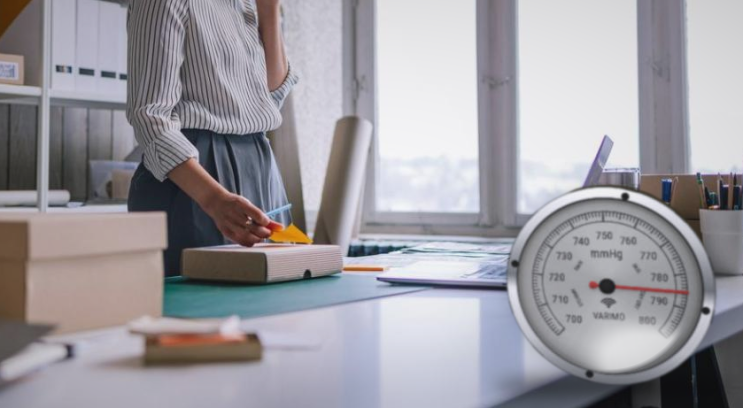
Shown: 785 mmHg
